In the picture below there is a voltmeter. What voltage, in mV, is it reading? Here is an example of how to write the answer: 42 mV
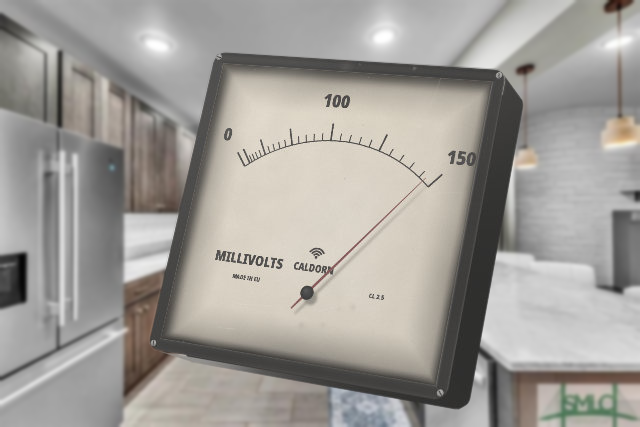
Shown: 147.5 mV
